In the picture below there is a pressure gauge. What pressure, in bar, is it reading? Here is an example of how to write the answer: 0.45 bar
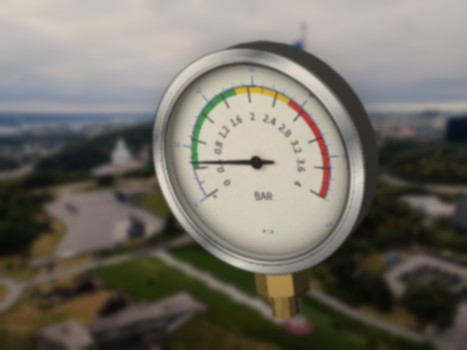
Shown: 0.5 bar
